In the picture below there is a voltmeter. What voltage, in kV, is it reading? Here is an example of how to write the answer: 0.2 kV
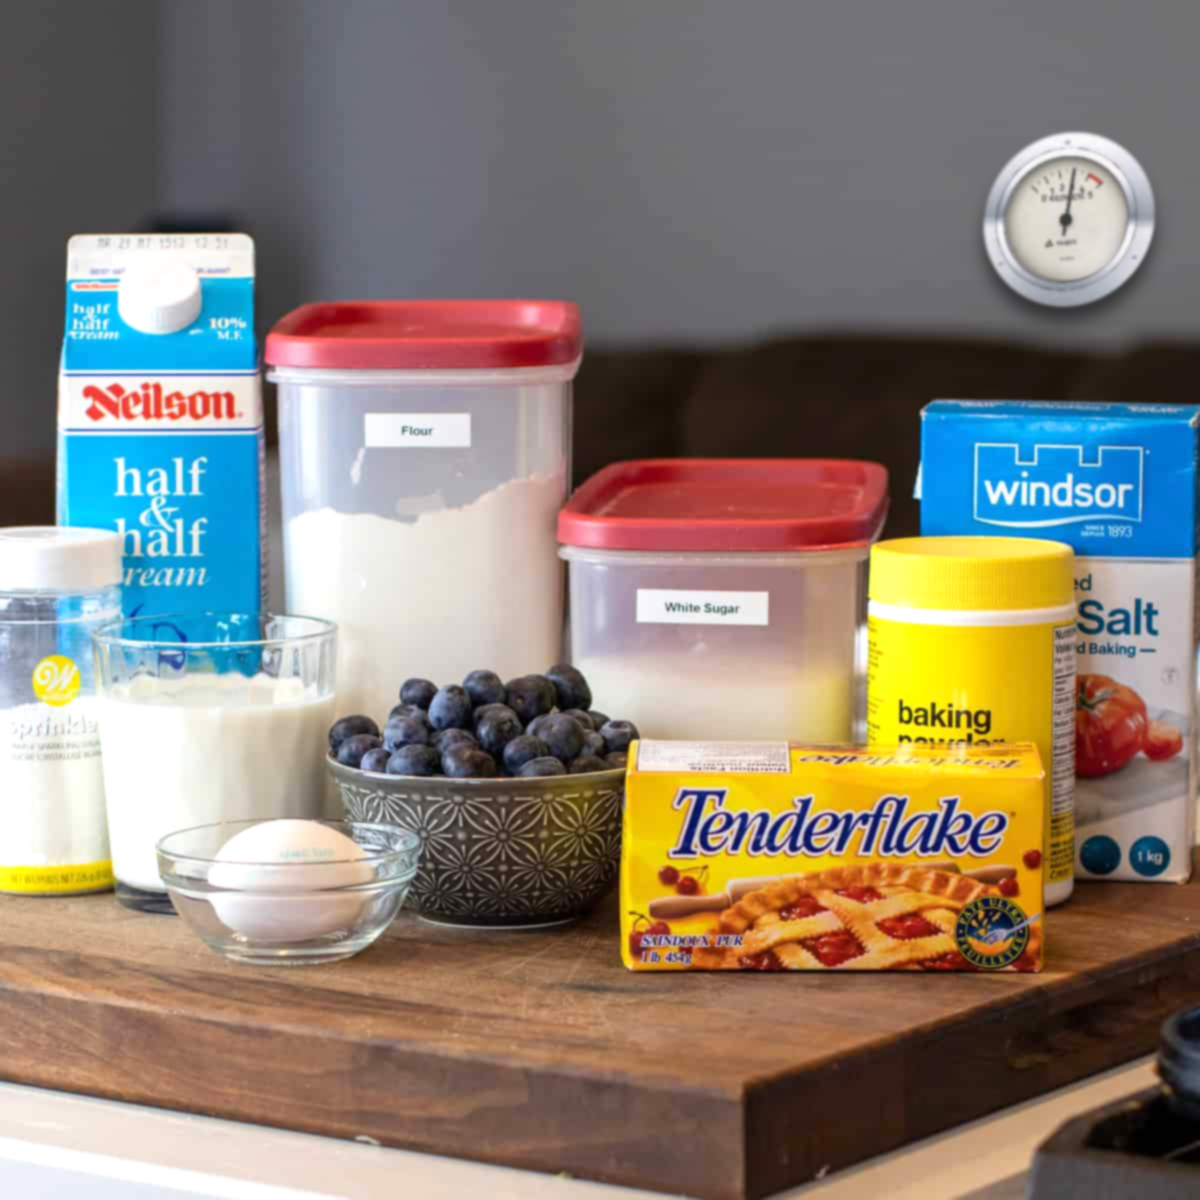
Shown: 3 kV
